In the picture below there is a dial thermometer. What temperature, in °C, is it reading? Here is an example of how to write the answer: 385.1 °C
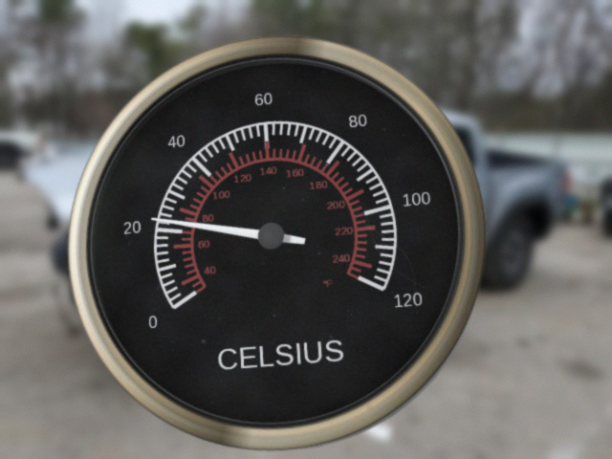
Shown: 22 °C
